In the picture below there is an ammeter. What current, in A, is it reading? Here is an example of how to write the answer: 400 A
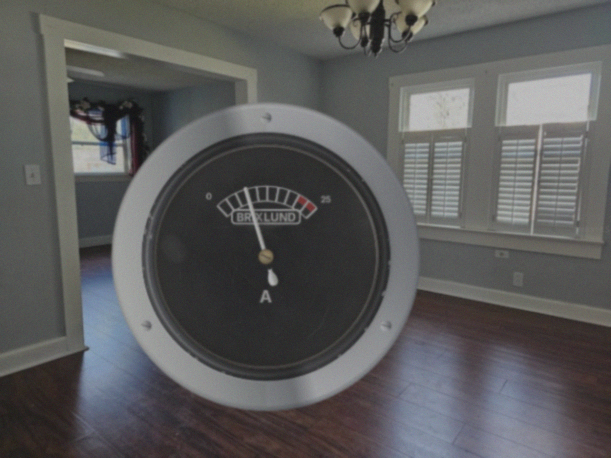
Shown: 7.5 A
